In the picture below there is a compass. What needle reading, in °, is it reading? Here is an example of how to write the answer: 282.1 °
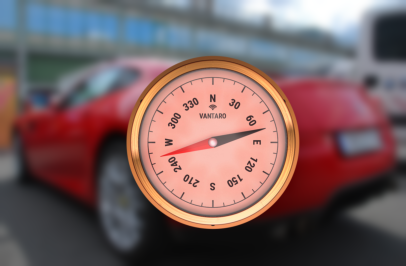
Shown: 255 °
